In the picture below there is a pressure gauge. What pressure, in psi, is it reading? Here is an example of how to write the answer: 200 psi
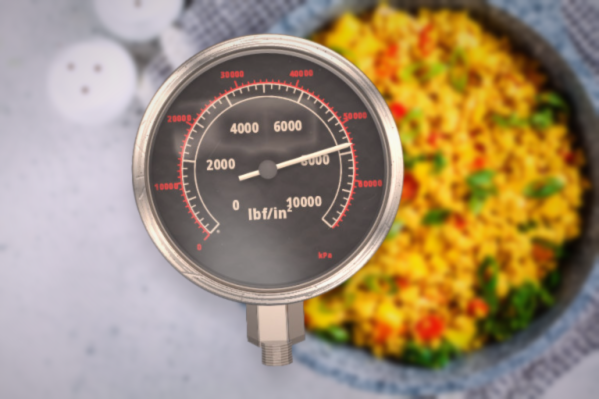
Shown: 7800 psi
